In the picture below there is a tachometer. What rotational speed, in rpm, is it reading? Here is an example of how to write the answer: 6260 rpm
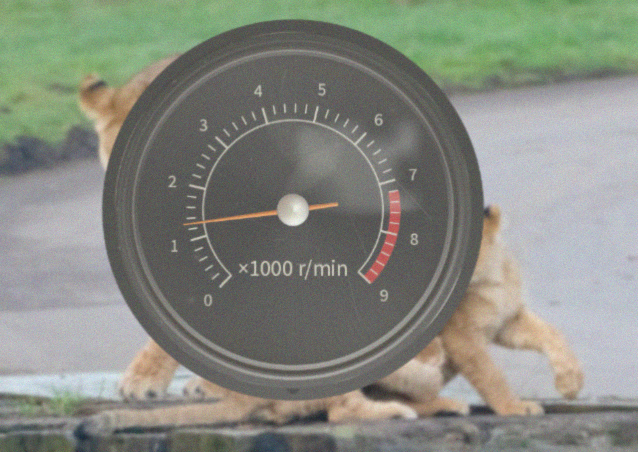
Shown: 1300 rpm
